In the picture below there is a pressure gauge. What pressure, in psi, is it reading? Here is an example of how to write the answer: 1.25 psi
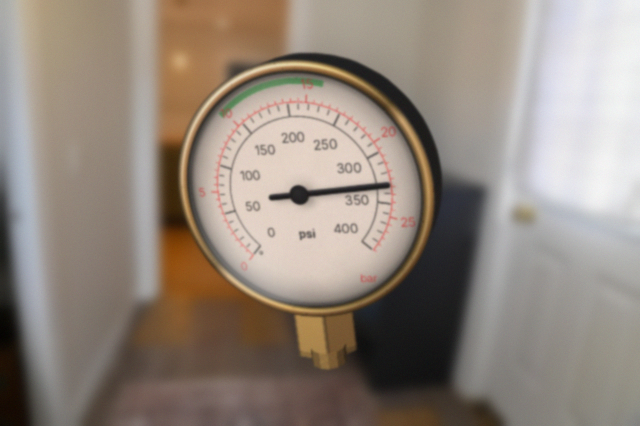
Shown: 330 psi
